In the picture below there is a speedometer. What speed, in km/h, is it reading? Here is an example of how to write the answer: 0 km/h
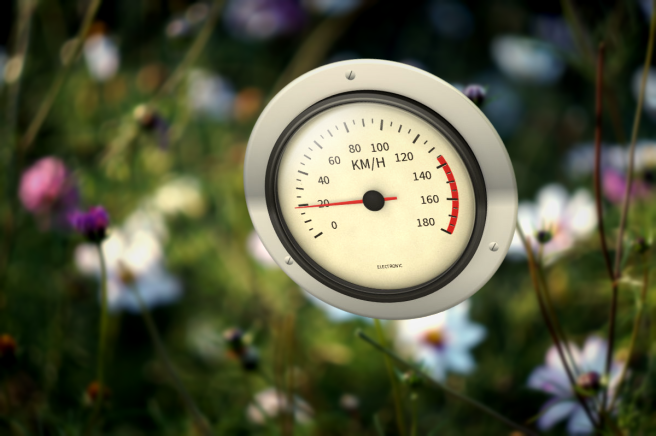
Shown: 20 km/h
